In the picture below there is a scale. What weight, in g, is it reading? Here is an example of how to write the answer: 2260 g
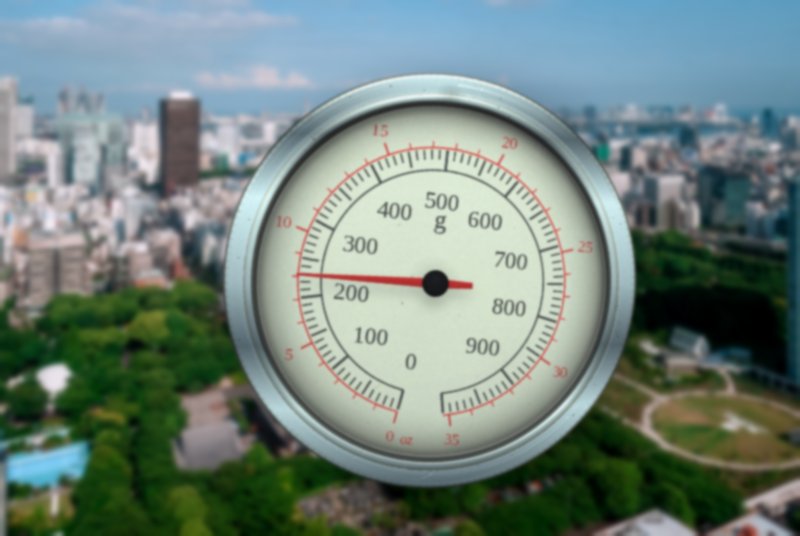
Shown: 230 g
